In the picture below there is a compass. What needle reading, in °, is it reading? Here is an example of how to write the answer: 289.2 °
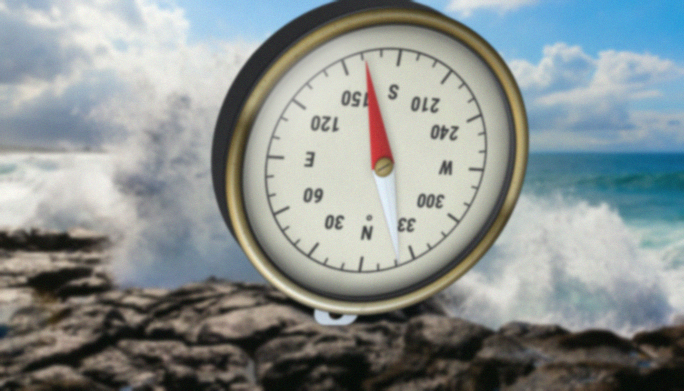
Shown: 160 °
